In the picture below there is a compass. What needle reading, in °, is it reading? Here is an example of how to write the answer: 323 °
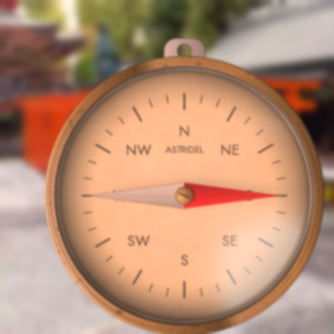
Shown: 90 °
